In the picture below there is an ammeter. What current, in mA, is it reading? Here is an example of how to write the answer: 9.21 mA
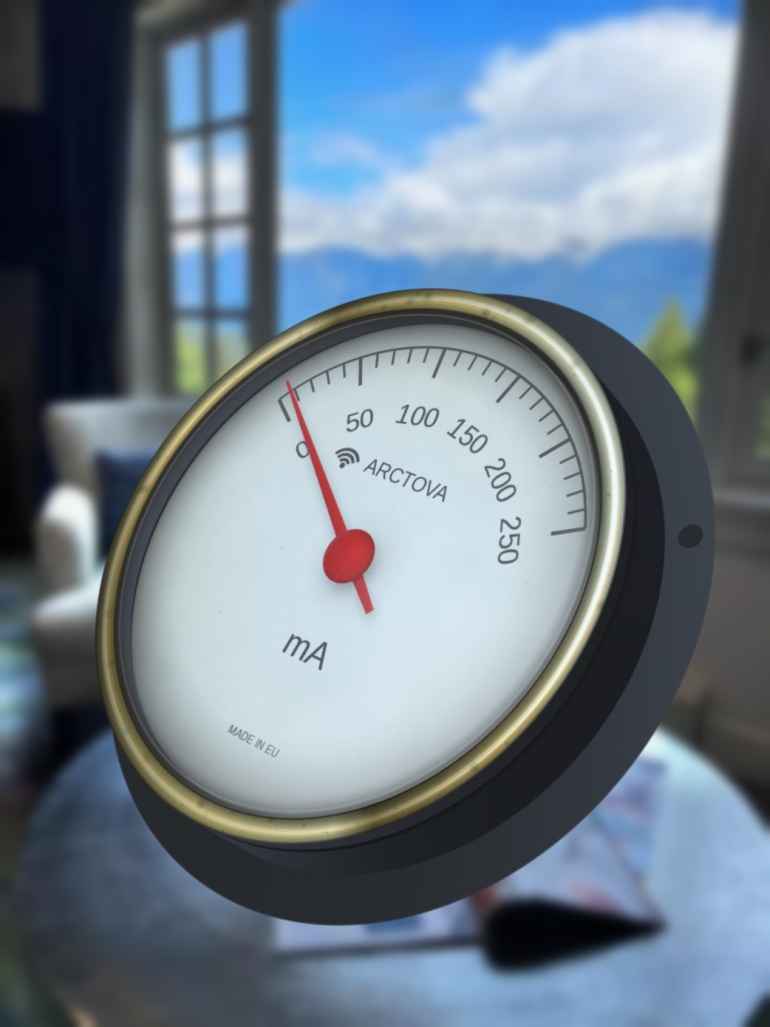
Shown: 10 mA
